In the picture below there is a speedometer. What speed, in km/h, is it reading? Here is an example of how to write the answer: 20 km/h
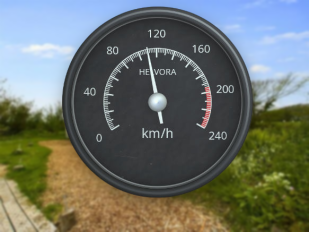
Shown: 110 km/h
